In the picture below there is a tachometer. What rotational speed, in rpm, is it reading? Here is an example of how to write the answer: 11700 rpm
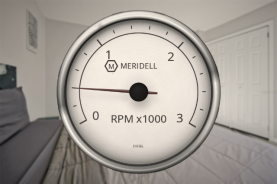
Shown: 400 rpm
